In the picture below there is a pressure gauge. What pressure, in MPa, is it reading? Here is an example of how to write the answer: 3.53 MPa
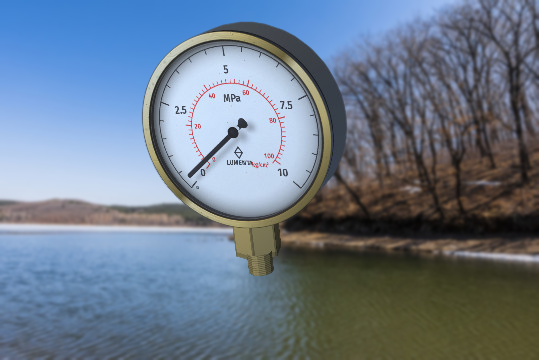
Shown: 0.25 MPa
